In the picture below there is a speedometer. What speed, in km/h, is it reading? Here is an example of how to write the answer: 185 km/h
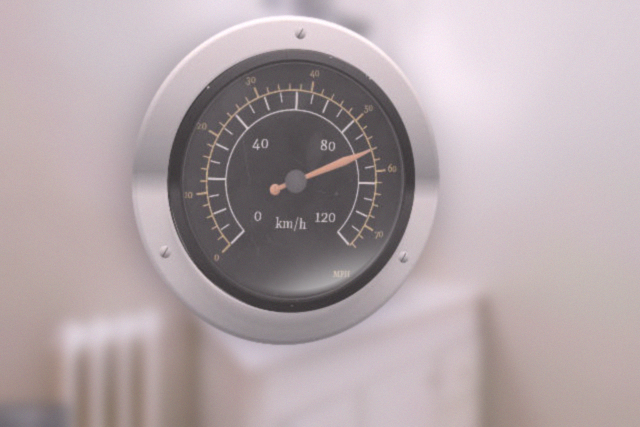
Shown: 90 km/h
